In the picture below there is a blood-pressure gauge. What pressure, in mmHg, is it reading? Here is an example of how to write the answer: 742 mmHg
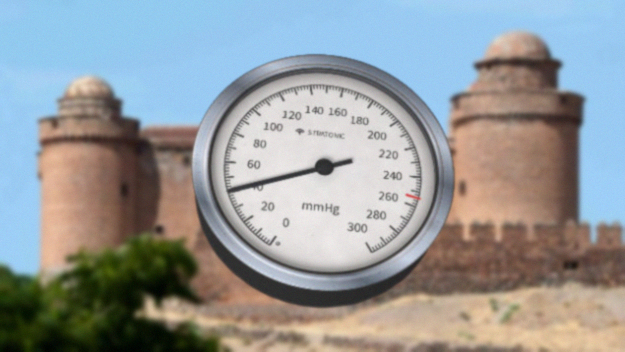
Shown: 40 mmHg
